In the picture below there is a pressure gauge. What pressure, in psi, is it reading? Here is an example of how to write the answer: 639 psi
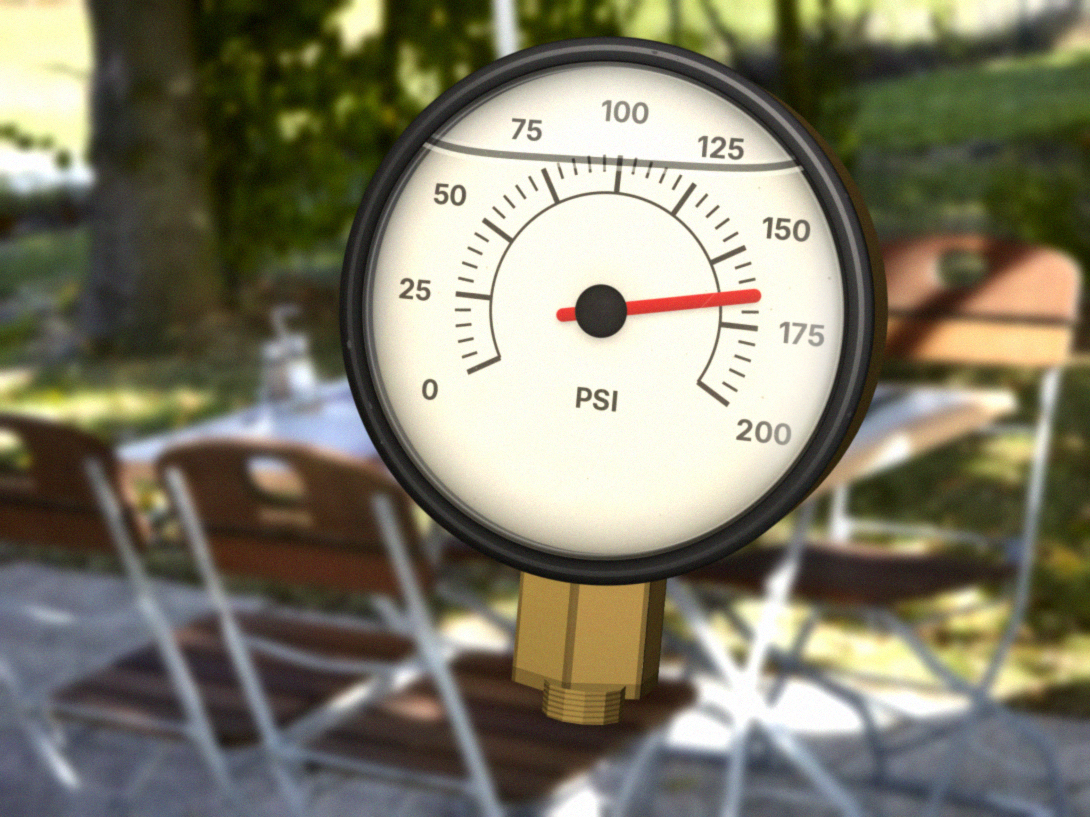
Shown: 165 psi
